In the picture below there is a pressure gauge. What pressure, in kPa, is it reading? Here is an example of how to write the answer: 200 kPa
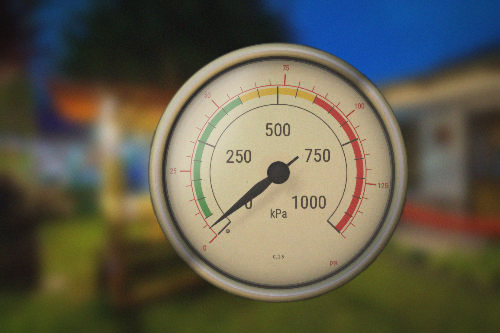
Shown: 25 kPa
